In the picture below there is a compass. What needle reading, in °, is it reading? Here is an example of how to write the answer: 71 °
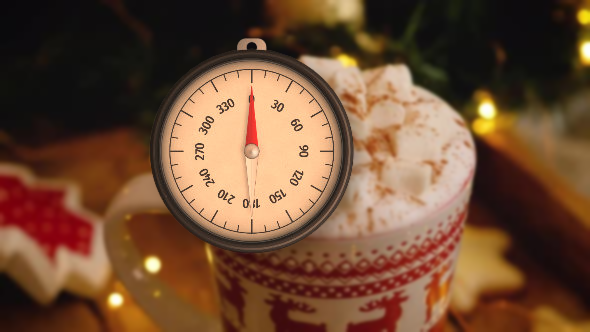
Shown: 0 °
